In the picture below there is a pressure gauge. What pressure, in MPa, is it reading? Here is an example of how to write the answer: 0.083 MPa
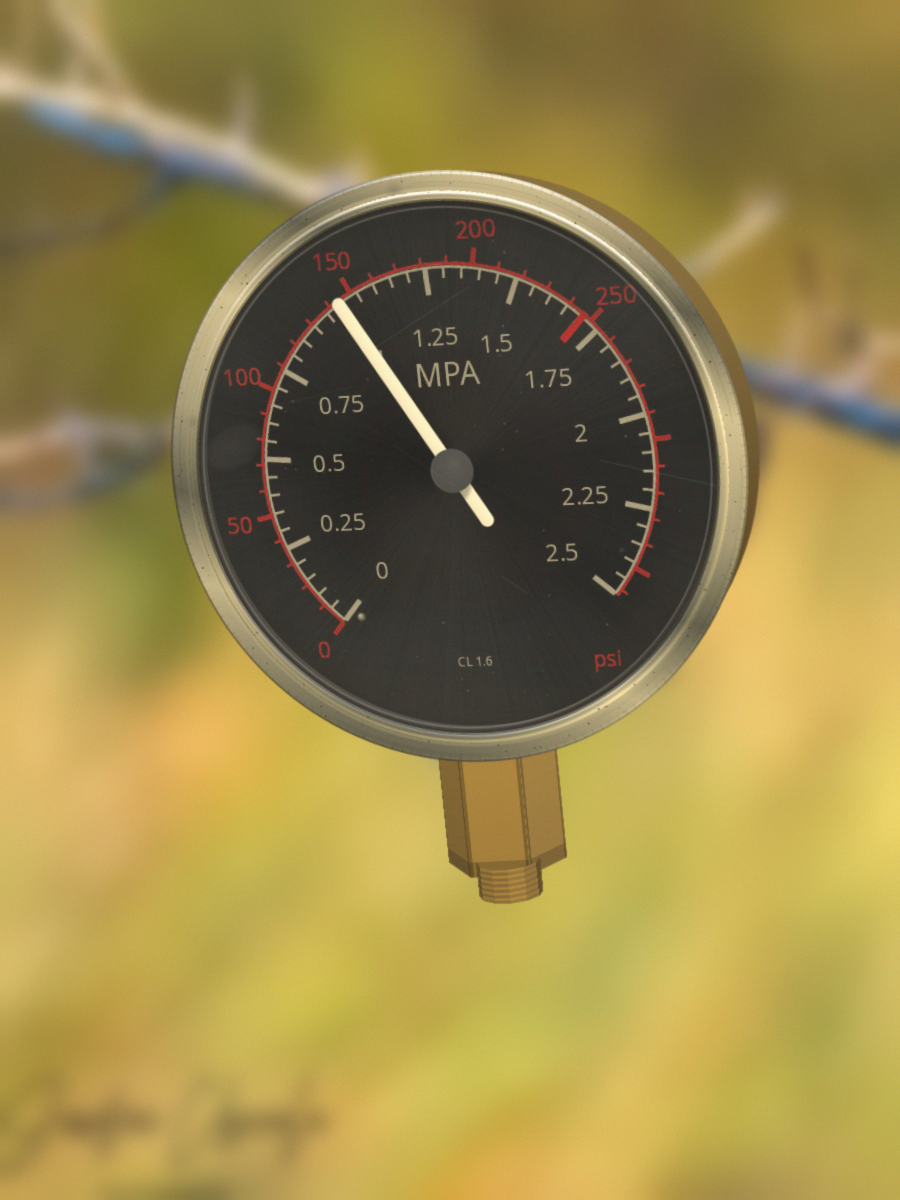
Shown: 1 MPa
